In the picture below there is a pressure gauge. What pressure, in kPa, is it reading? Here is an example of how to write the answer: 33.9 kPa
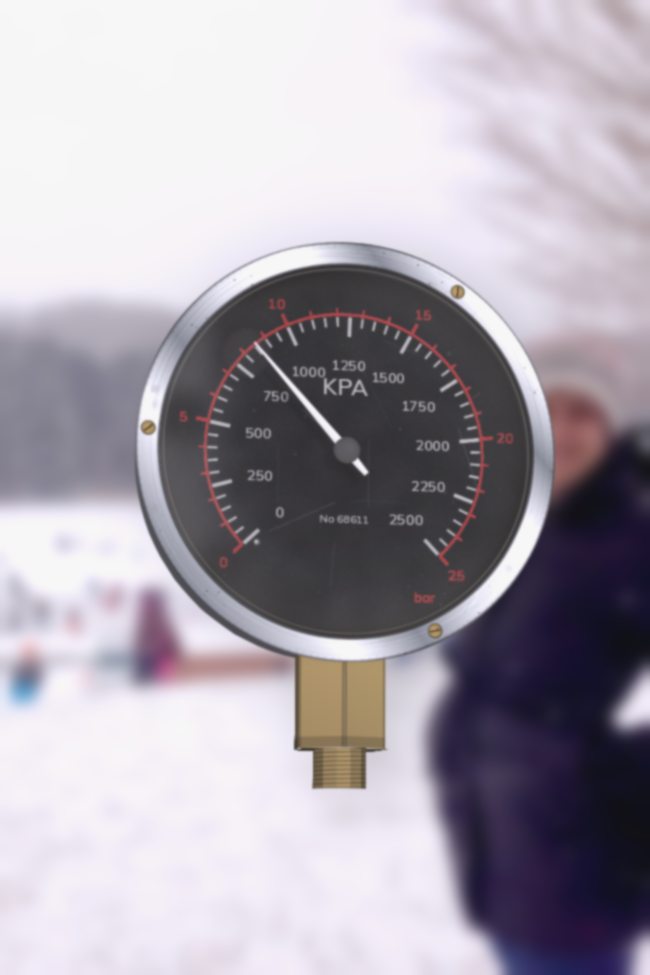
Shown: 850 kPa
